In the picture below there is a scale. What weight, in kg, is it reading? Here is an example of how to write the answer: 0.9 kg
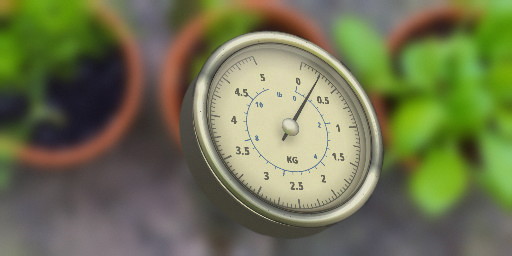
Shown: 0.25 kg
